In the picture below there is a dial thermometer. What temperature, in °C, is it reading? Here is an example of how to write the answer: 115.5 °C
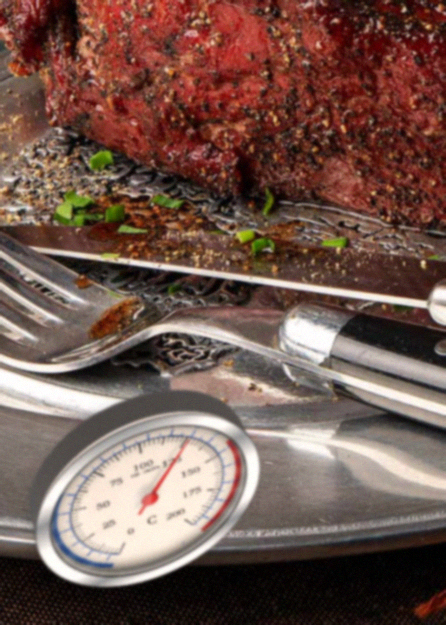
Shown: 125 °C
